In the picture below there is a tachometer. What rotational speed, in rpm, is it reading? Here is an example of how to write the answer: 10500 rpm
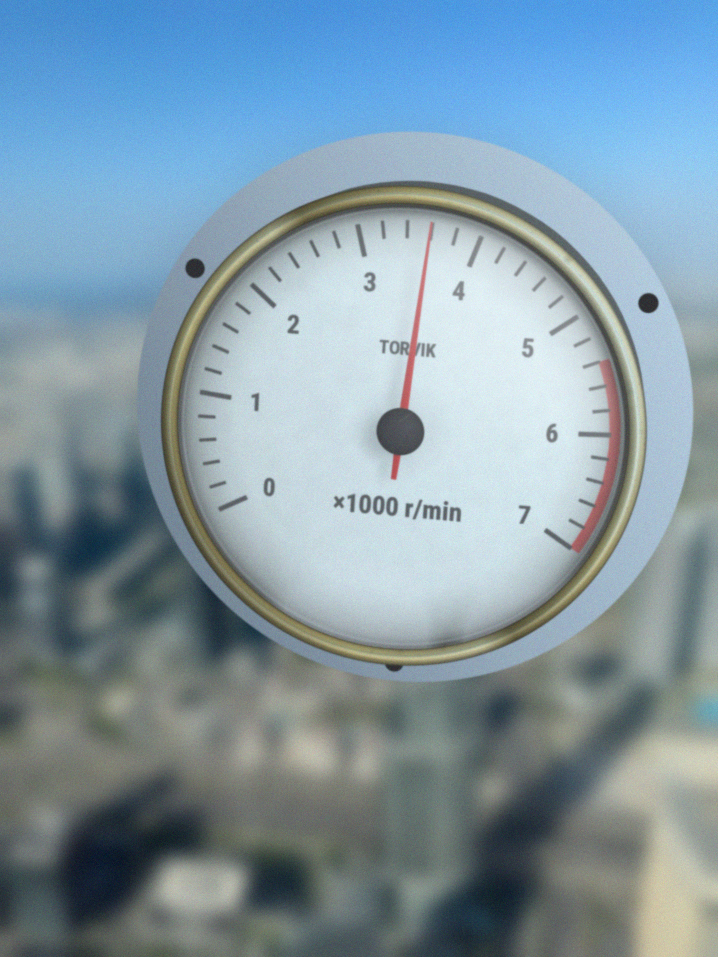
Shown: 3600 rpm
